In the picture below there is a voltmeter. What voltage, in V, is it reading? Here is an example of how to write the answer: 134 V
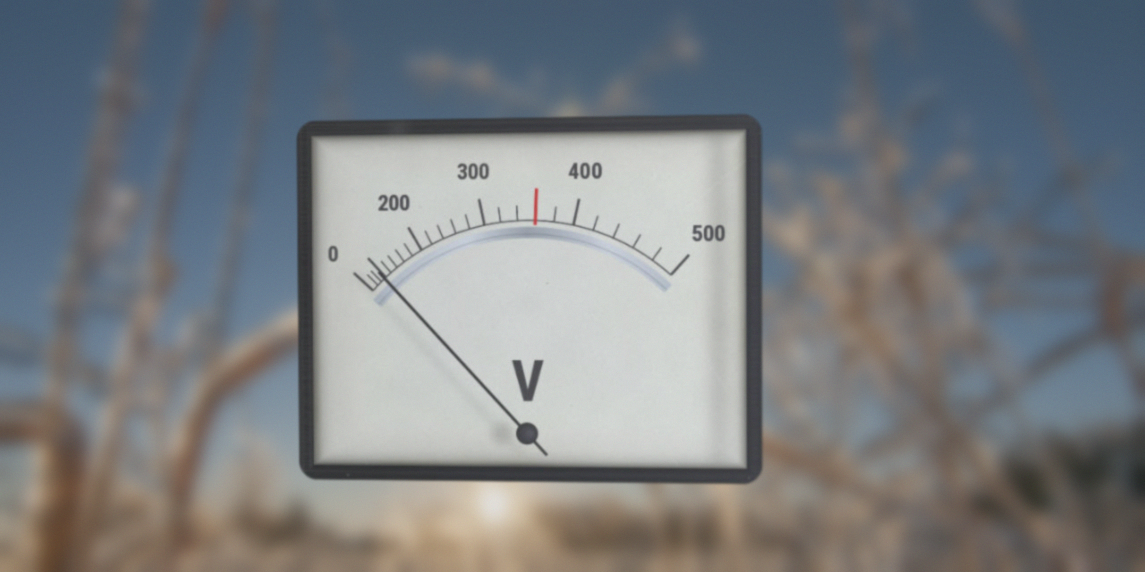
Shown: 100 V
